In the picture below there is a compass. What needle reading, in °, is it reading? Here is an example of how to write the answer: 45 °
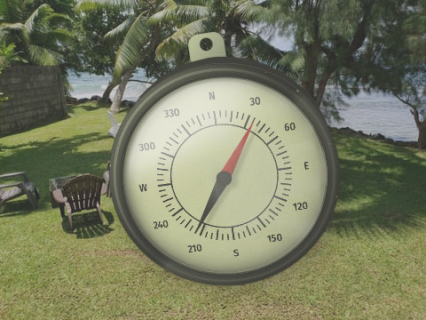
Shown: 35 °
